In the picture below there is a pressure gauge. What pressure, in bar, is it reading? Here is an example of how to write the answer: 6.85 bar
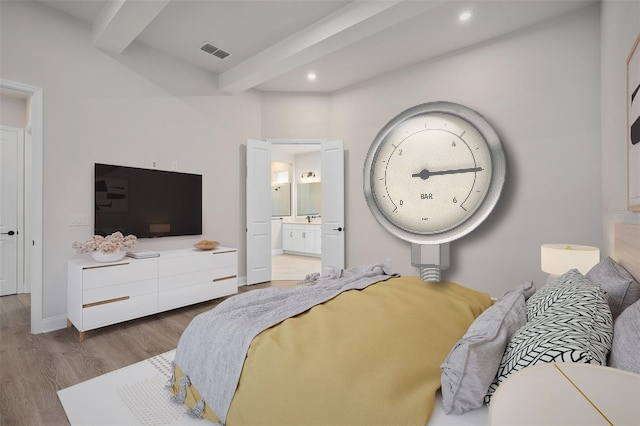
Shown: 5 bar
